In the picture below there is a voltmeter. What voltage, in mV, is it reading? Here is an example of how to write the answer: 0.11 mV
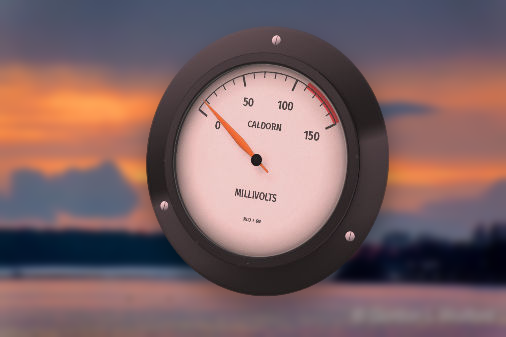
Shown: 10 mV
